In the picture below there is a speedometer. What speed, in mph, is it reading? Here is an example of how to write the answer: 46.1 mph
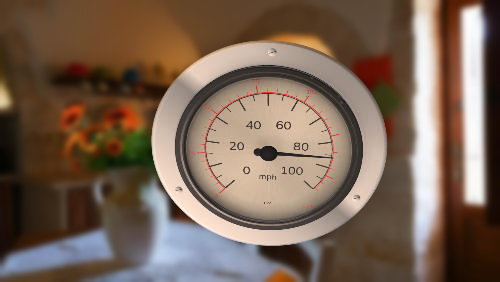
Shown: 85 mph
